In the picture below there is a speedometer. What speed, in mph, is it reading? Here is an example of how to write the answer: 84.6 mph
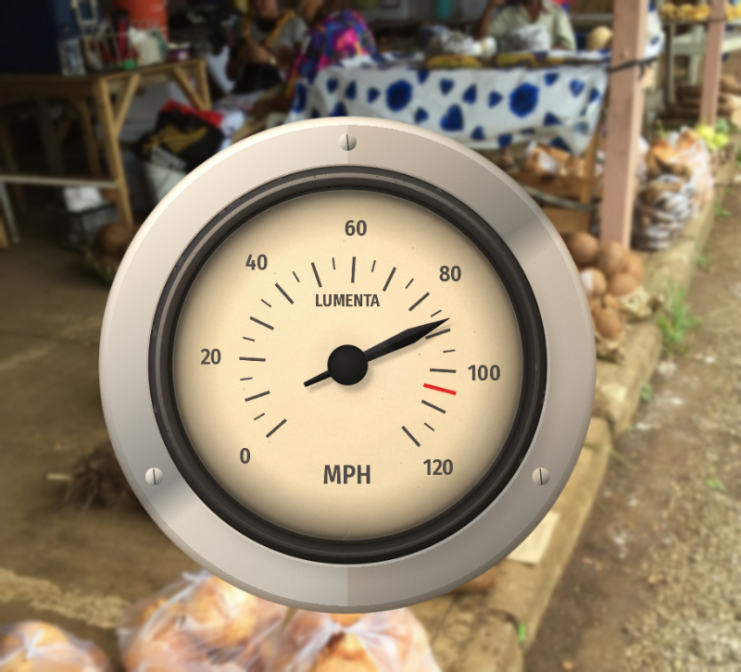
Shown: 87.5 mph
